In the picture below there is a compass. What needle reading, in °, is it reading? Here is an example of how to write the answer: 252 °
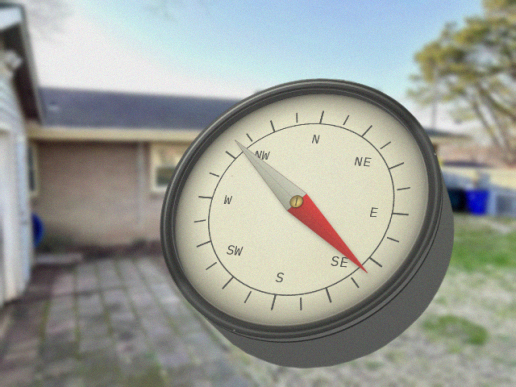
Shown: 127.5 °
